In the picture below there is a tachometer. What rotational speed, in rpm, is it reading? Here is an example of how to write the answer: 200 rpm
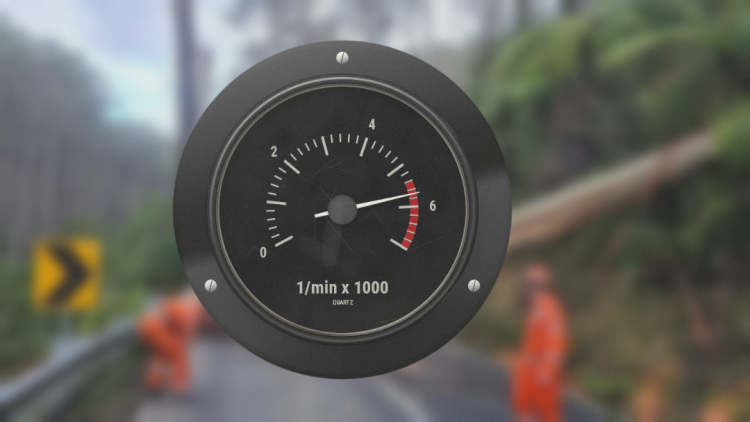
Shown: 5700 rpm
